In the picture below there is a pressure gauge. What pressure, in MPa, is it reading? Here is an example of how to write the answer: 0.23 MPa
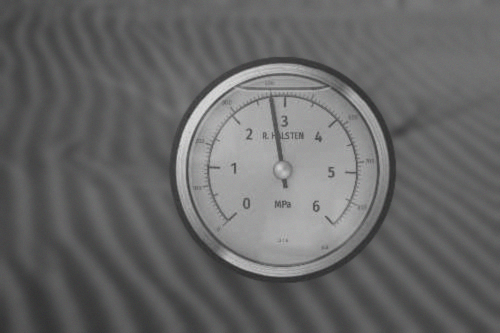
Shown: 2.75 MPa
